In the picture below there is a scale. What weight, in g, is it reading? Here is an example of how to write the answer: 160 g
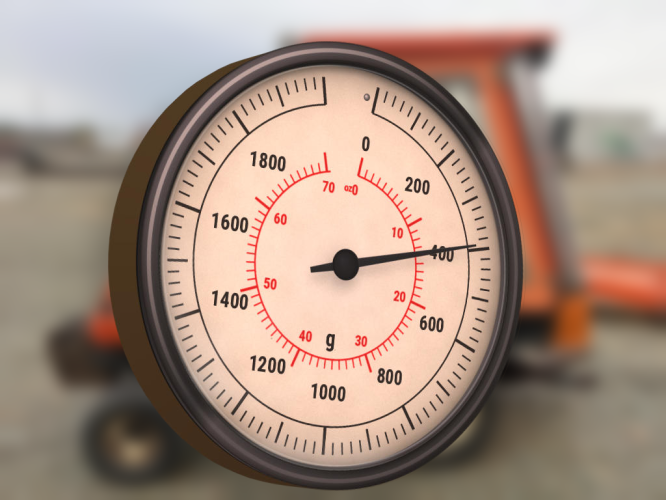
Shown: 390 g
